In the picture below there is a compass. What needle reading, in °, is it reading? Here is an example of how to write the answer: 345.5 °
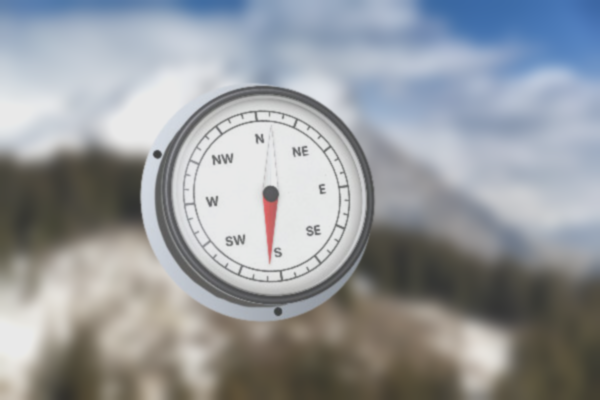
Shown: 190 °
